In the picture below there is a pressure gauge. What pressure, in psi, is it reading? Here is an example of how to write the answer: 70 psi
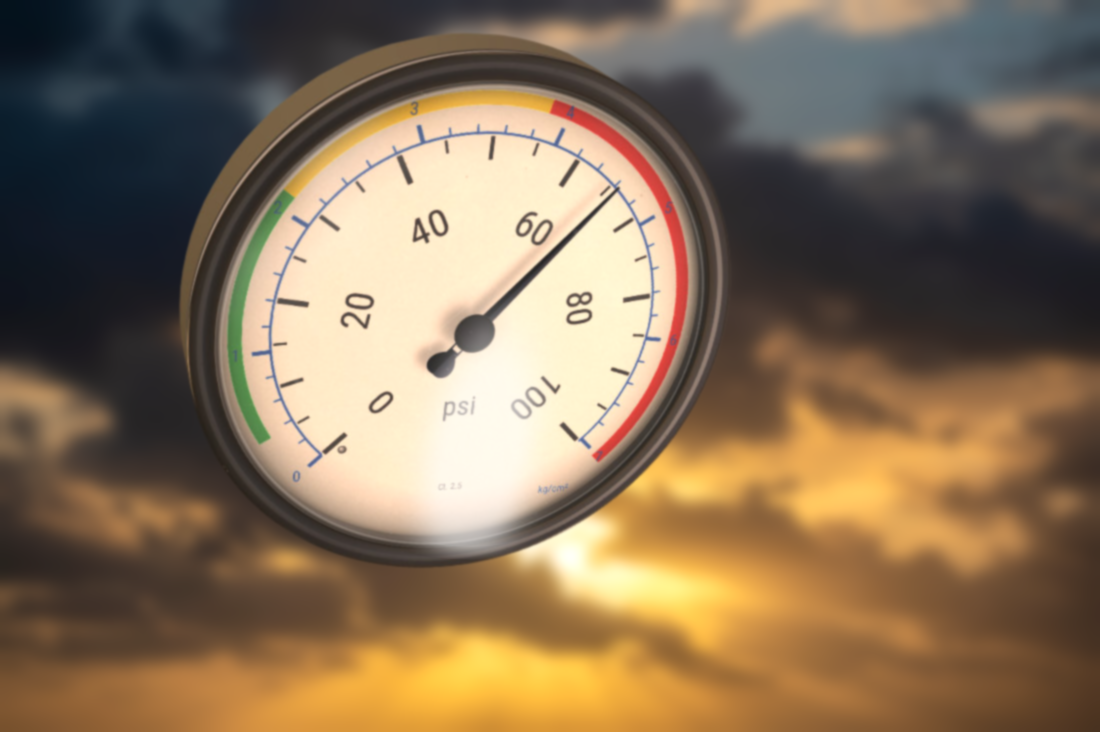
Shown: 65 psi
